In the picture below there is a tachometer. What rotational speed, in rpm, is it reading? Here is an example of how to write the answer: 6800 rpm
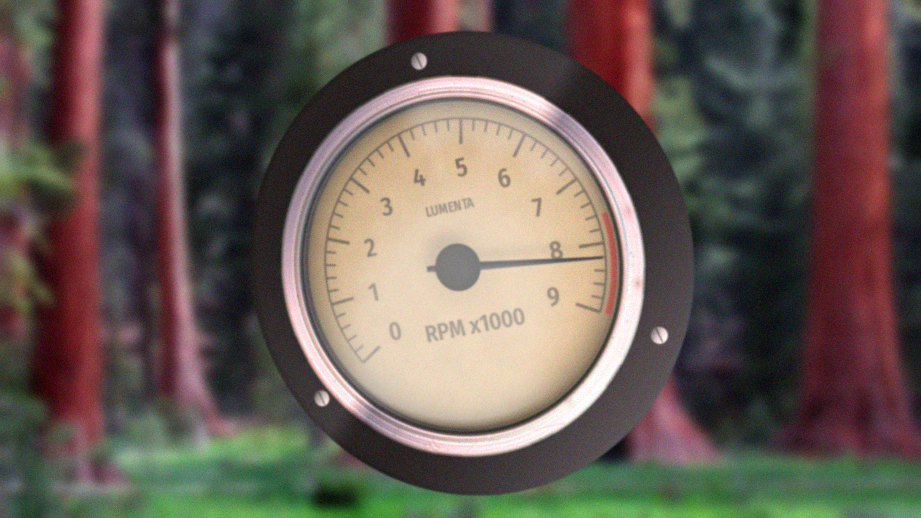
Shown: 8200 rpm
